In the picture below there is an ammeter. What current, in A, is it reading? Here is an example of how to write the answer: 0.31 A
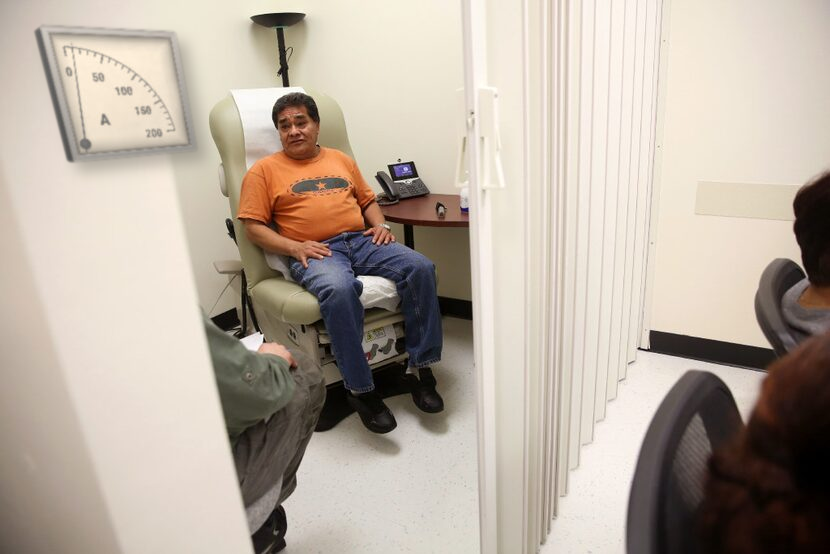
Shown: 10 A
